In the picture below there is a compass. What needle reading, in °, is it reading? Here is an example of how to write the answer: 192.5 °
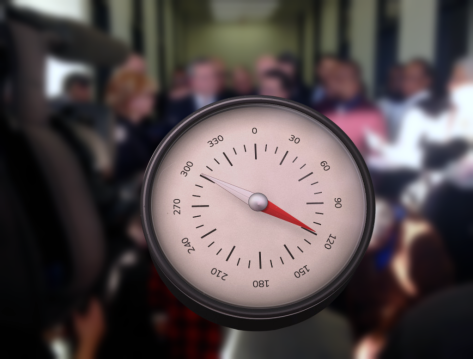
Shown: 120 °
